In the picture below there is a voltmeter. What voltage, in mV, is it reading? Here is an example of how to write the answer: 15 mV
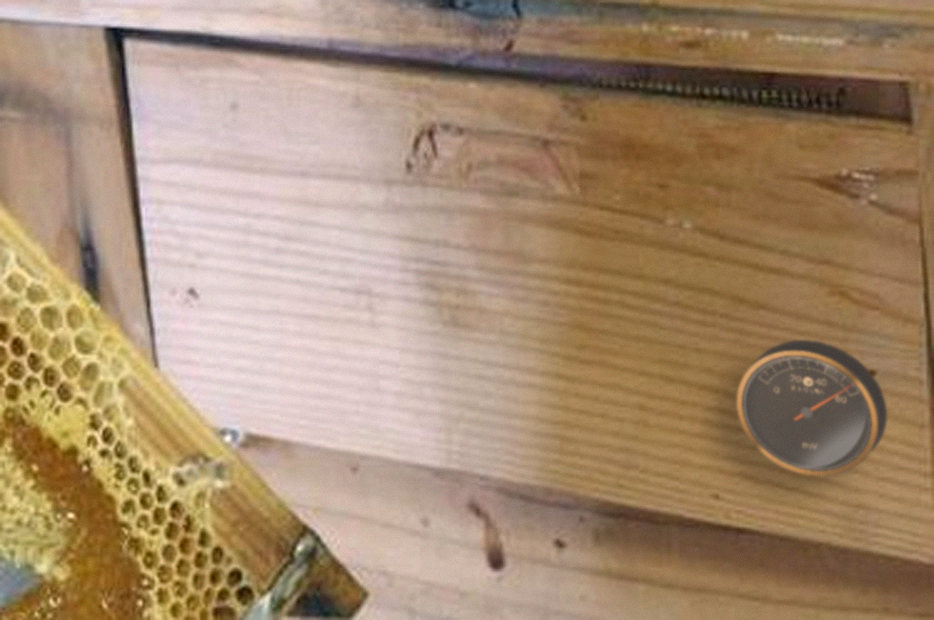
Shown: 55 mV
